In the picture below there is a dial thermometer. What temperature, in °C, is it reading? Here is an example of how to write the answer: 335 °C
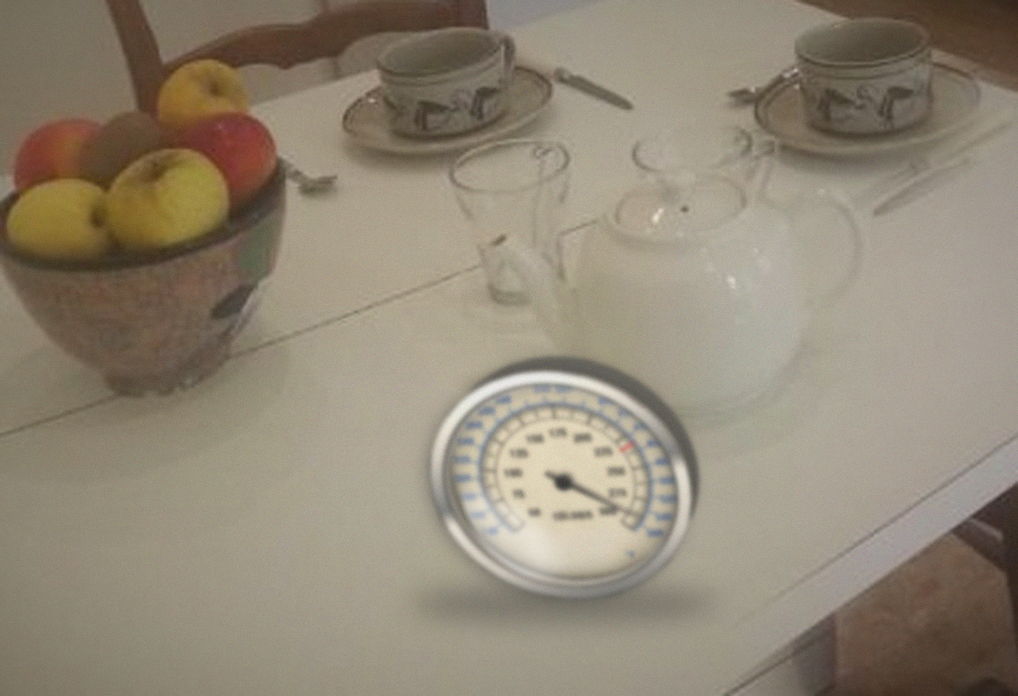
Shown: 287.5 °C
